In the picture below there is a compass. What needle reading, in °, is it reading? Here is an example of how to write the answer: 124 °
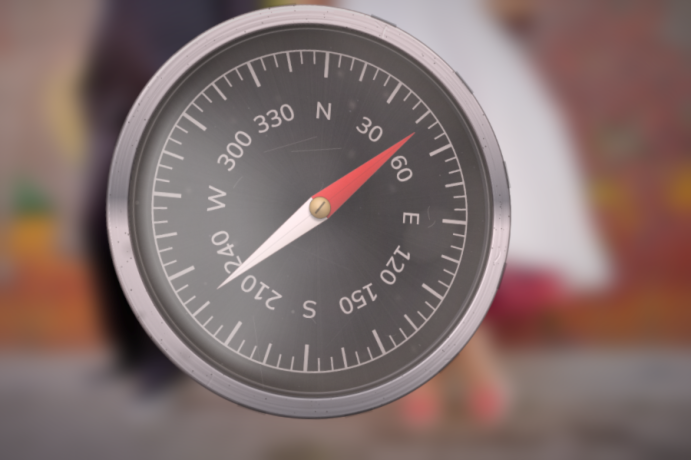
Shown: 47.5 °
